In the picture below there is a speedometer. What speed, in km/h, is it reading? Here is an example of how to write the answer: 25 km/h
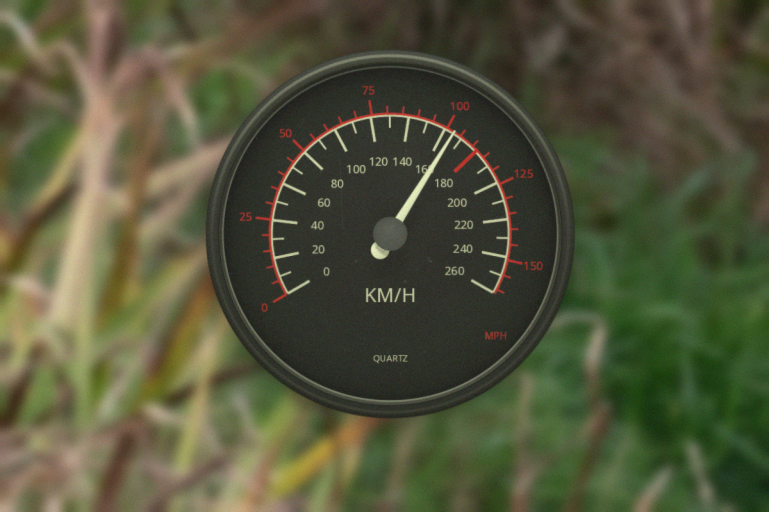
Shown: 165 km/h
